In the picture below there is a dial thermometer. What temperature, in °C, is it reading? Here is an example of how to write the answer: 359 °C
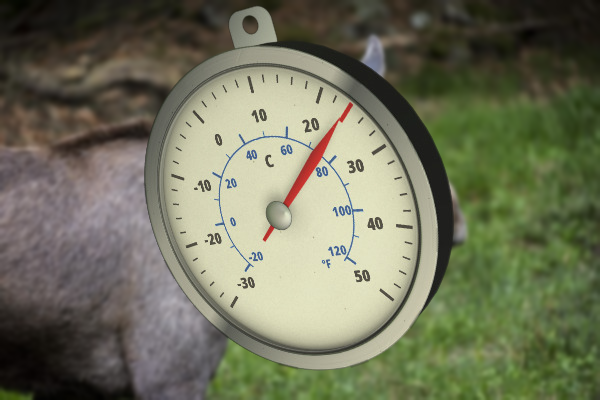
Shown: 24 °C
